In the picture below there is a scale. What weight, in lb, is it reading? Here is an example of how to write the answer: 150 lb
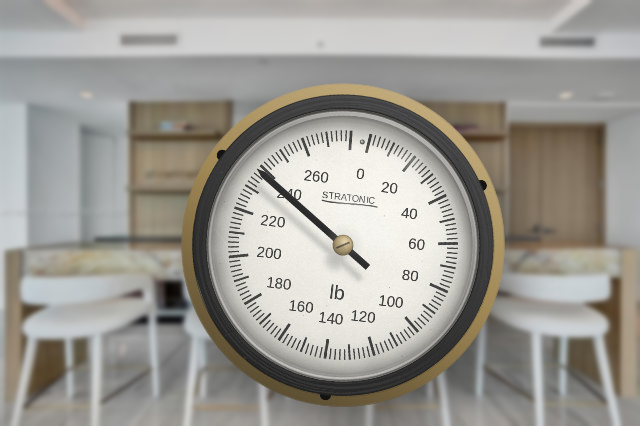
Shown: 238 lb
